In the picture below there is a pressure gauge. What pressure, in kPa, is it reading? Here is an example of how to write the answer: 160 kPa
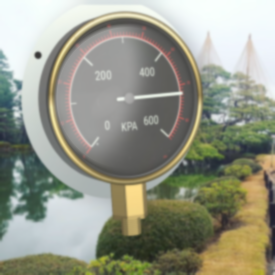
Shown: 500 kPa
